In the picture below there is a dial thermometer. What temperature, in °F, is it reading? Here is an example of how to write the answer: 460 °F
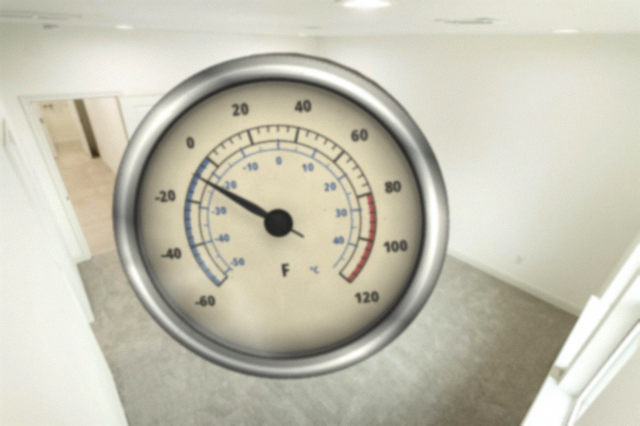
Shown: -8 °F
